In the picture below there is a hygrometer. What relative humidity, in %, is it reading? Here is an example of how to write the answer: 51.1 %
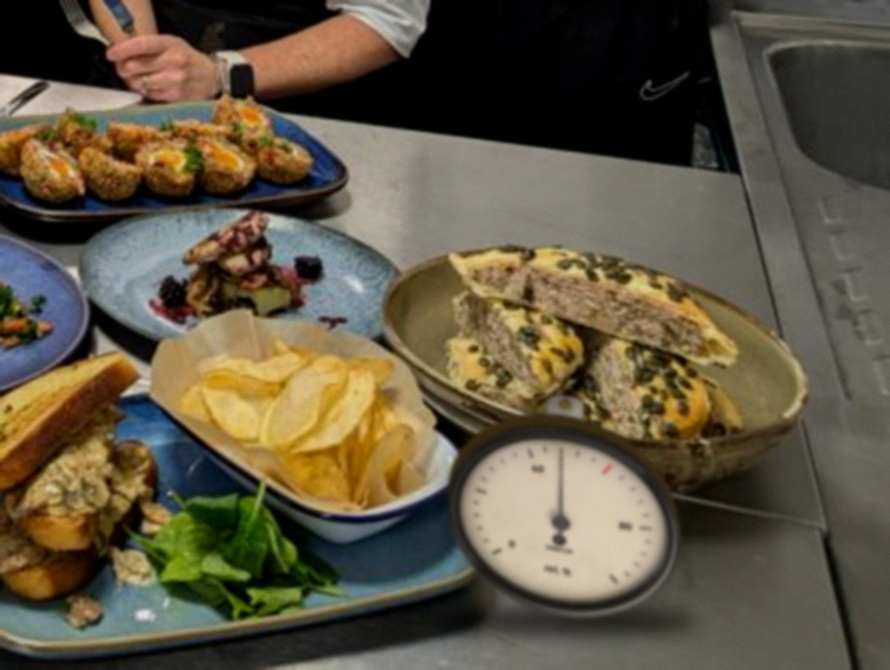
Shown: 48 %
